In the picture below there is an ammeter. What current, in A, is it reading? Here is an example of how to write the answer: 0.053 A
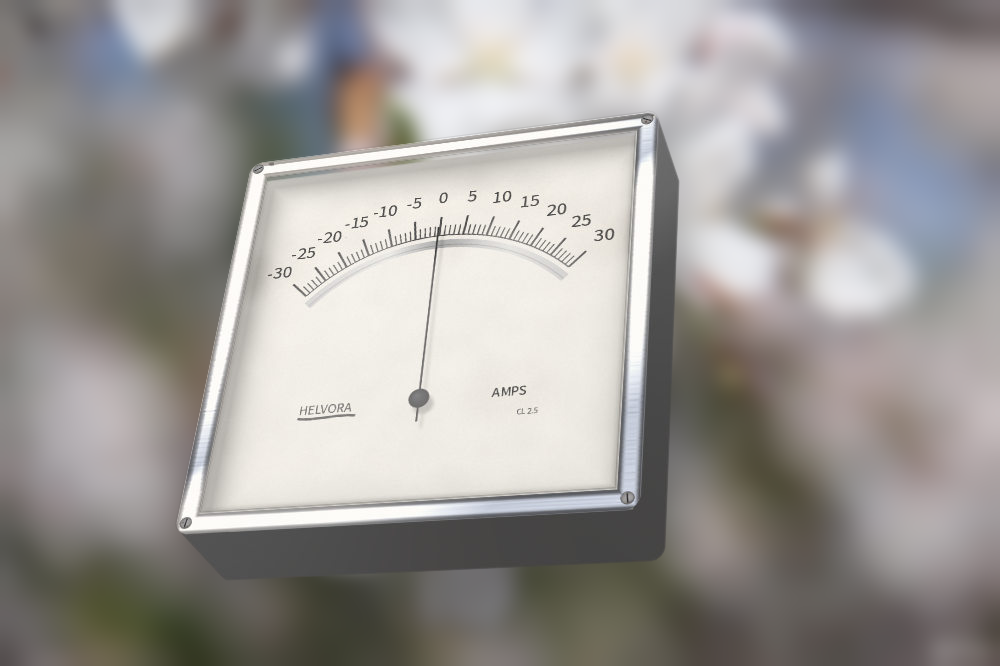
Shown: 0 A
